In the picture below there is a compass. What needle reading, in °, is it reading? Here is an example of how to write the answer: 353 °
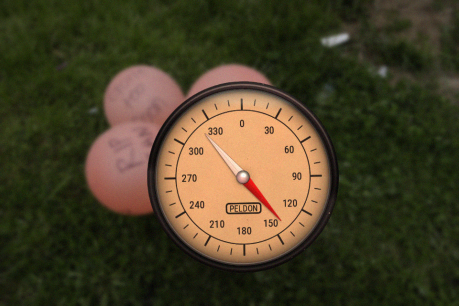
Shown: 140 °
